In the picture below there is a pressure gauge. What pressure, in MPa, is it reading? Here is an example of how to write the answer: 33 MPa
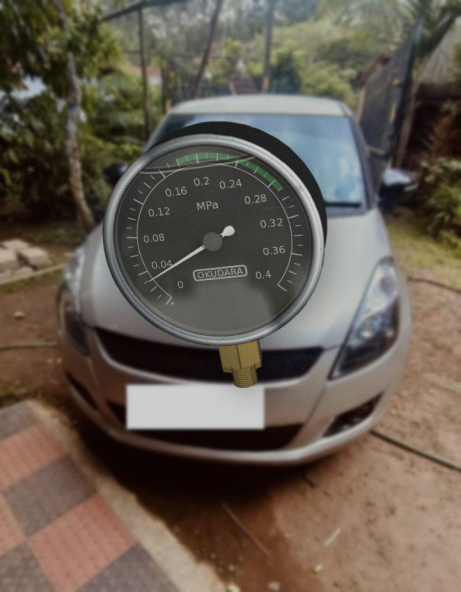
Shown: 0.03 MPa
